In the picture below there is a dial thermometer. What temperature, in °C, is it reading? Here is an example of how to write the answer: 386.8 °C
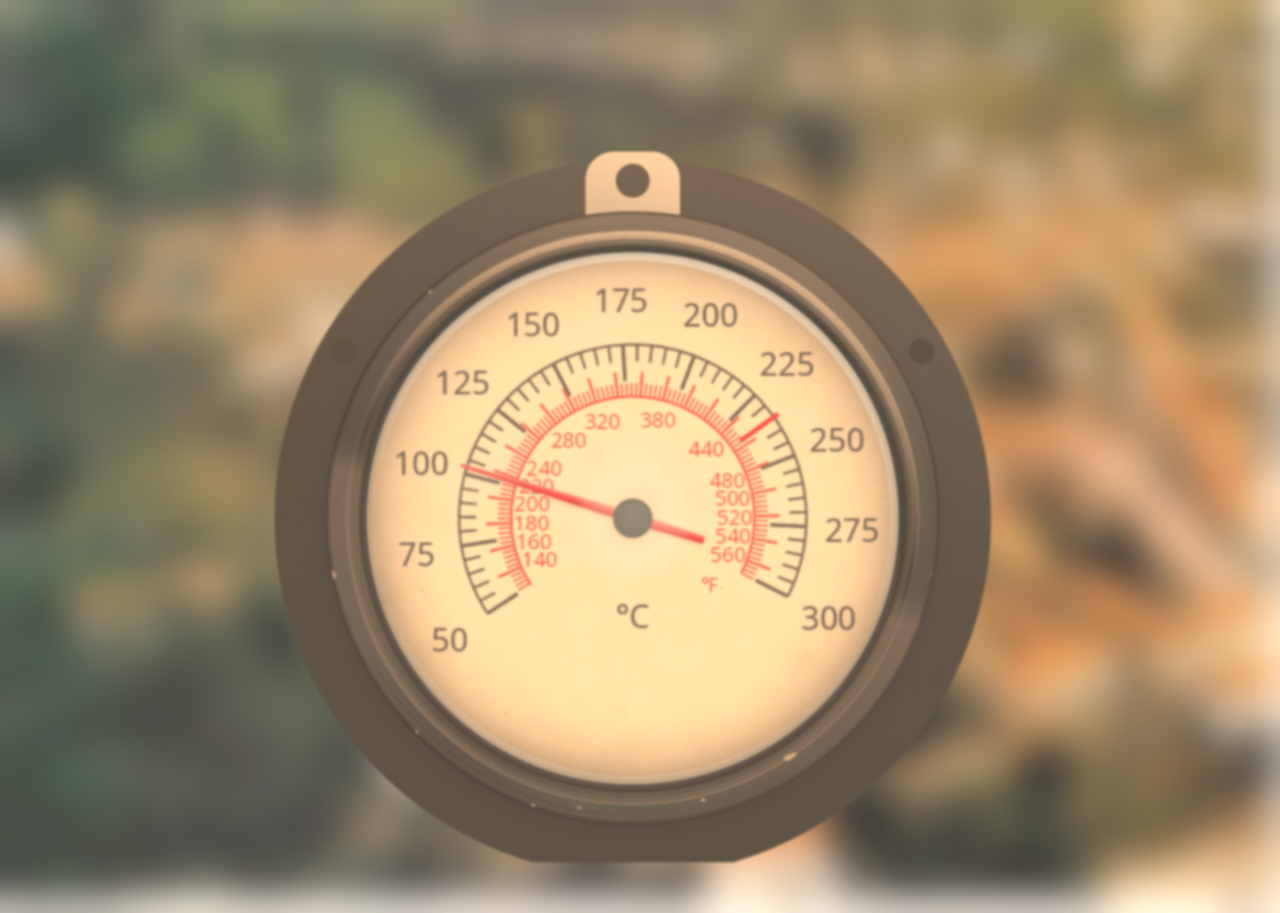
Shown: 102.5 °C
